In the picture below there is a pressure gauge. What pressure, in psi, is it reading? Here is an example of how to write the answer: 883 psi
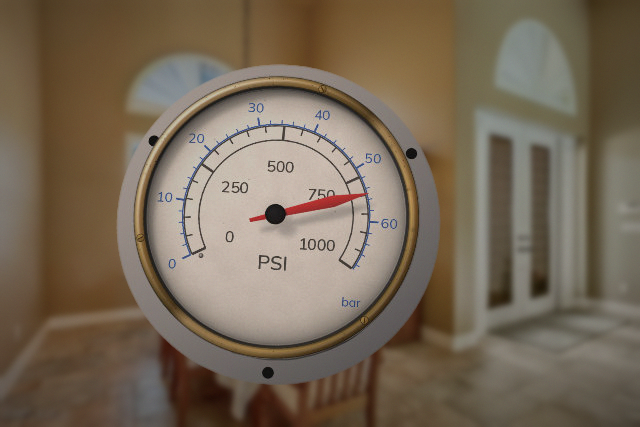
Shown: 800 psi
